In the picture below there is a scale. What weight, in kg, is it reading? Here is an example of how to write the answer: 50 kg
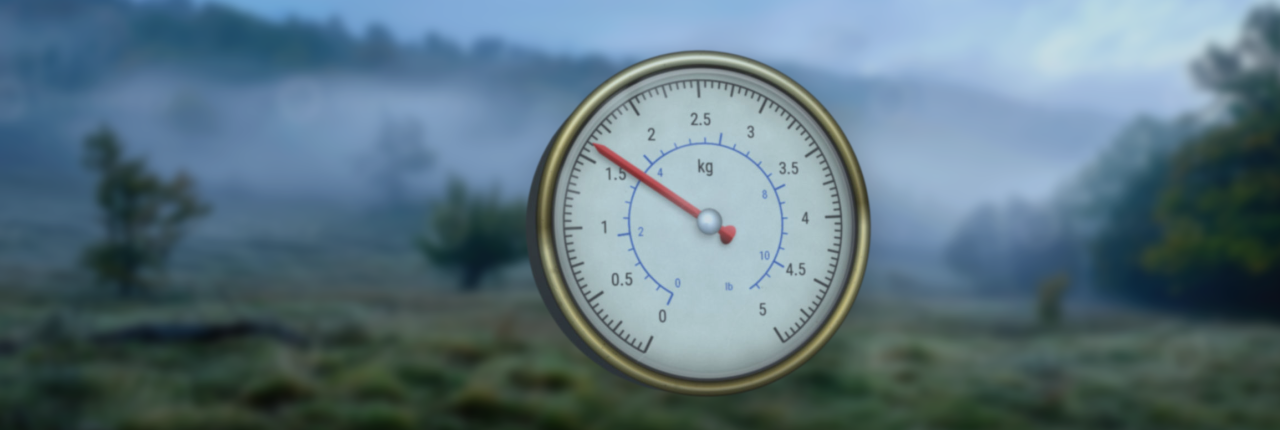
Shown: 1.6 kg
